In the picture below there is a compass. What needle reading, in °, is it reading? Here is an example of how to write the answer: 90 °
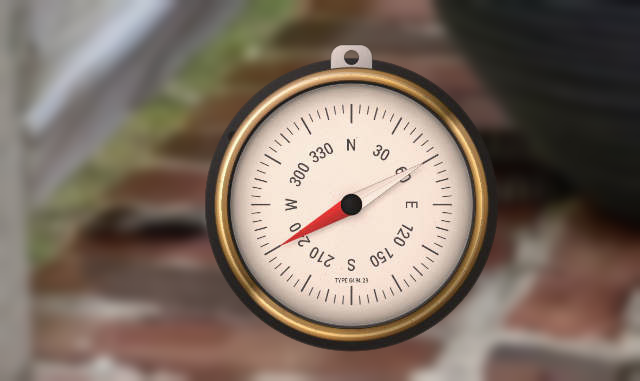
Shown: 240 °
